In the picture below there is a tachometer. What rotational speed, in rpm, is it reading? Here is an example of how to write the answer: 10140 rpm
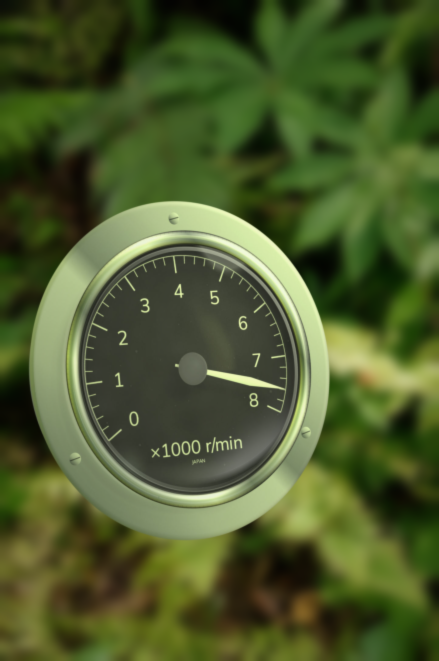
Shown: 7600 rpm
